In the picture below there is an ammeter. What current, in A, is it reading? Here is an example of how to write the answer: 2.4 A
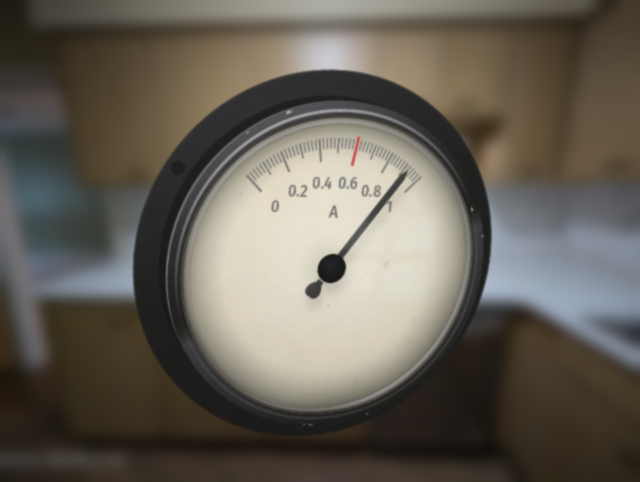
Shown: 0.9 A
